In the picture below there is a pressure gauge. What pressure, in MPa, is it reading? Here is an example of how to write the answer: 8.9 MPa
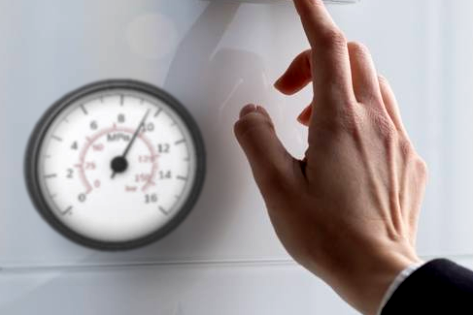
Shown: 9.5 MPa
